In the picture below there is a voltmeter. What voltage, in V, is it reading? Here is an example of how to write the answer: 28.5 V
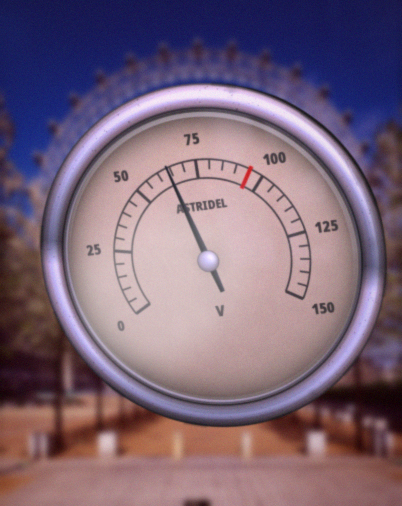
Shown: 65 V
